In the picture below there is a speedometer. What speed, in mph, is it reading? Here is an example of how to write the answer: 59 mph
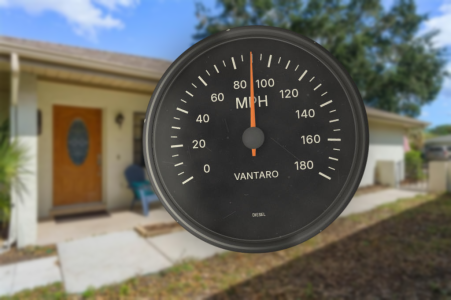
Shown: 90 mph
